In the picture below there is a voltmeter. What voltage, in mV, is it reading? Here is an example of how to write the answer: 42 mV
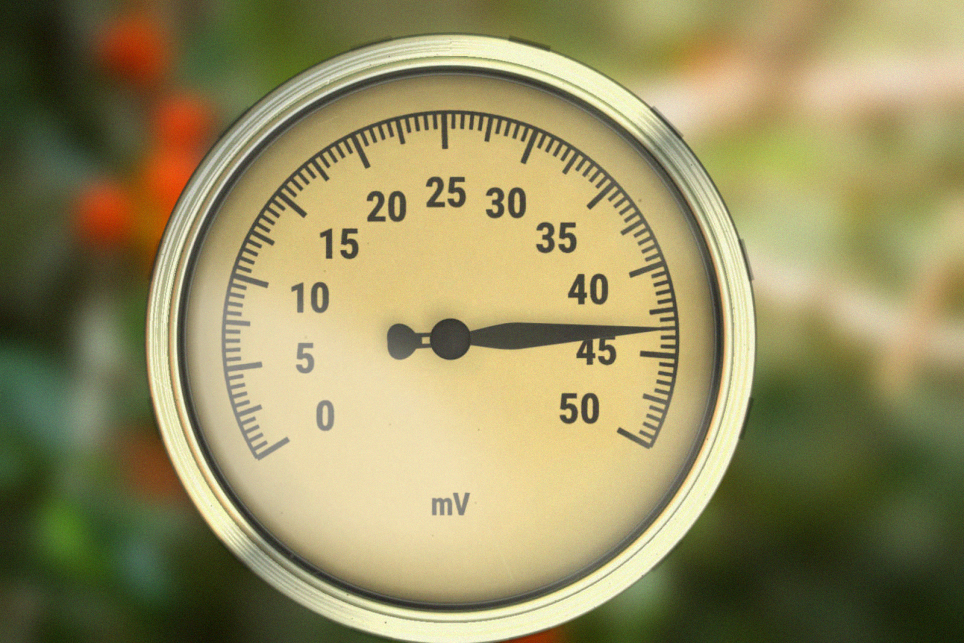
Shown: 43.5 mV
